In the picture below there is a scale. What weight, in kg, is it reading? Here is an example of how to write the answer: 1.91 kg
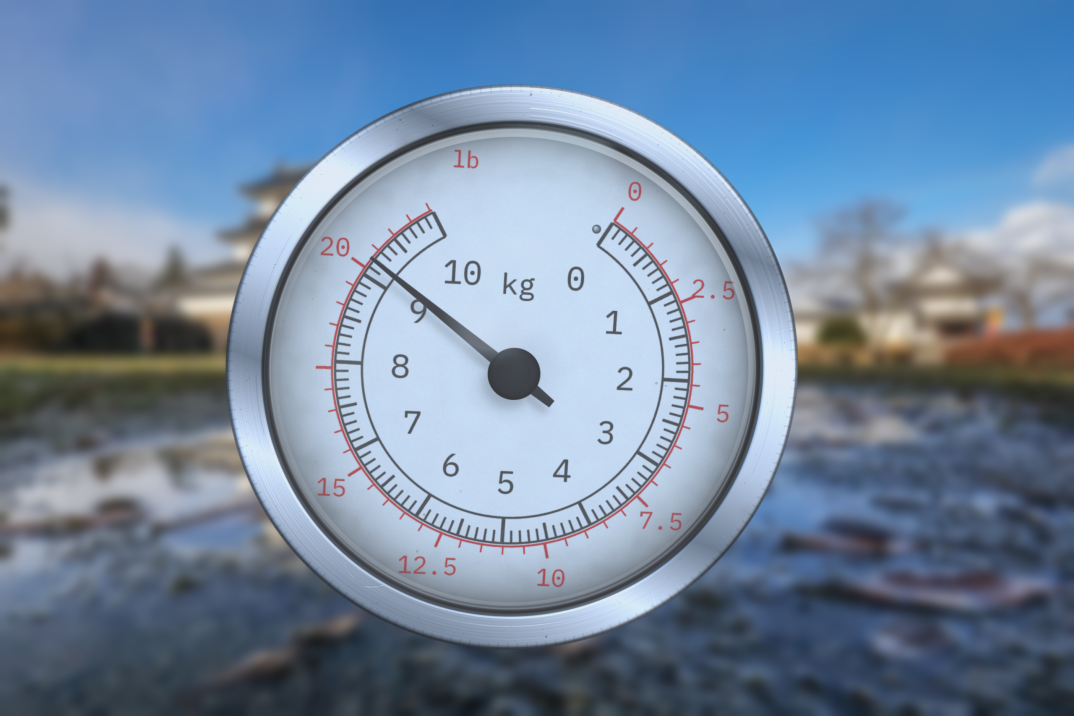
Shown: 9.2 kg
